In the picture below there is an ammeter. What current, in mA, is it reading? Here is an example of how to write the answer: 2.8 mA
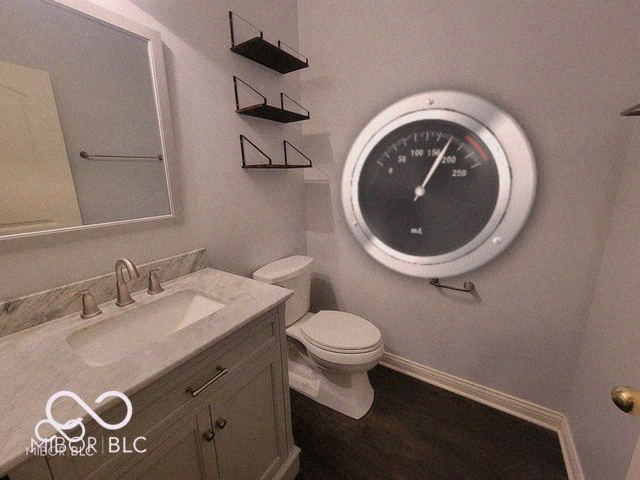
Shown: 175 mA
